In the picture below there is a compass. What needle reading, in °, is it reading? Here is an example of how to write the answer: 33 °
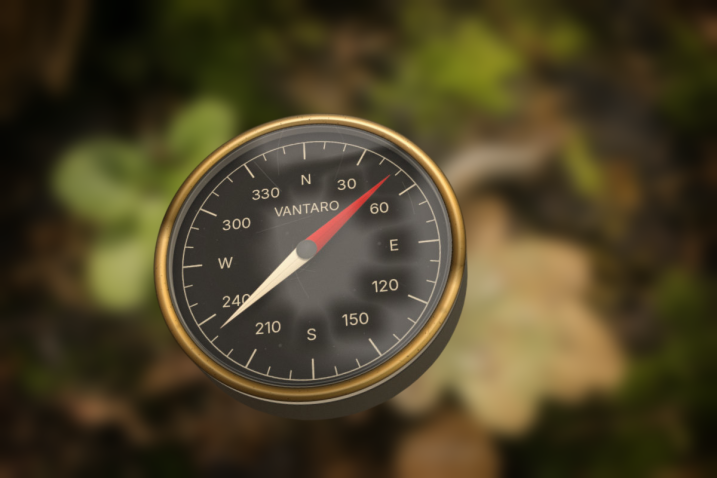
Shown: 50 °
